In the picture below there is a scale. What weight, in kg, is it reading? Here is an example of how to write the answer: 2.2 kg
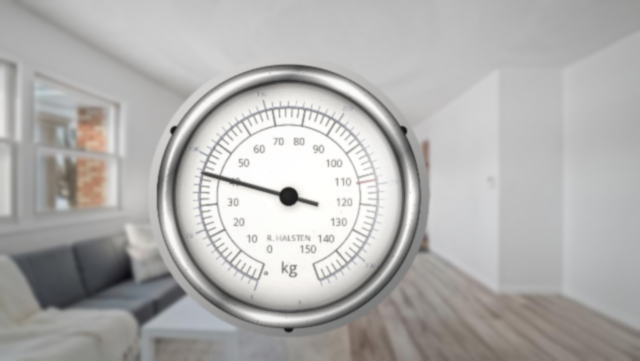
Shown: 40 kg
